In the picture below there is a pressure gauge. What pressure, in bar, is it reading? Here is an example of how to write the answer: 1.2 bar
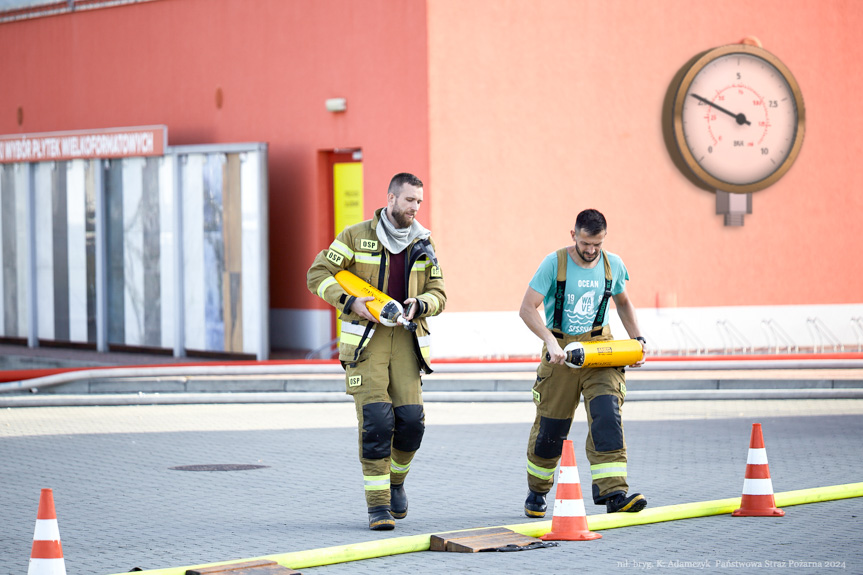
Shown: 2.5 bar
